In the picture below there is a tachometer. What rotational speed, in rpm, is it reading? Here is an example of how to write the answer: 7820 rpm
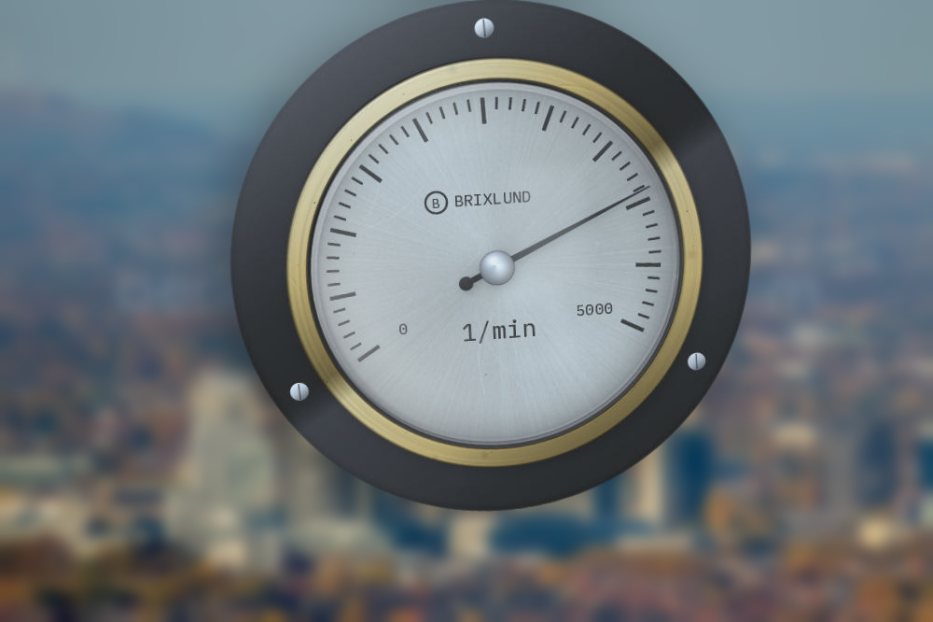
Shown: 3900 rpm
